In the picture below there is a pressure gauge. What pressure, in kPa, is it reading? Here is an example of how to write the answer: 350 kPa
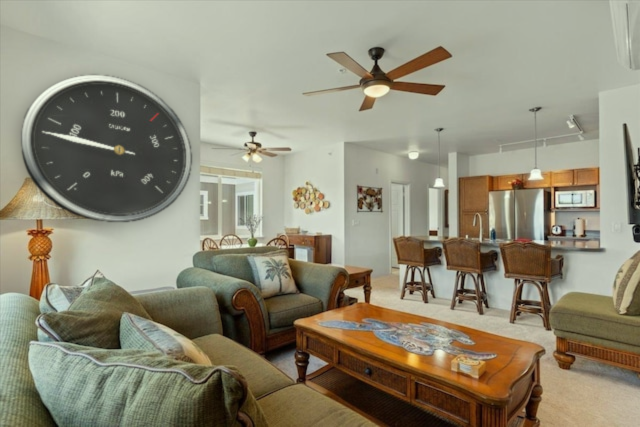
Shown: 80 kPa
